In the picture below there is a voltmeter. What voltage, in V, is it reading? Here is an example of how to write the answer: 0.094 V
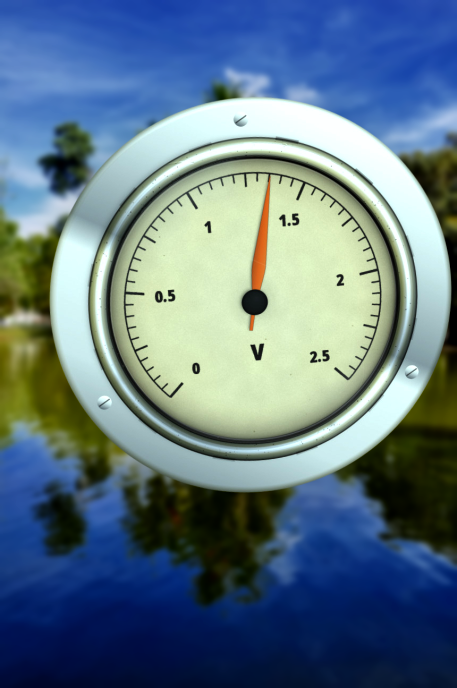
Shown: 1.35 V
